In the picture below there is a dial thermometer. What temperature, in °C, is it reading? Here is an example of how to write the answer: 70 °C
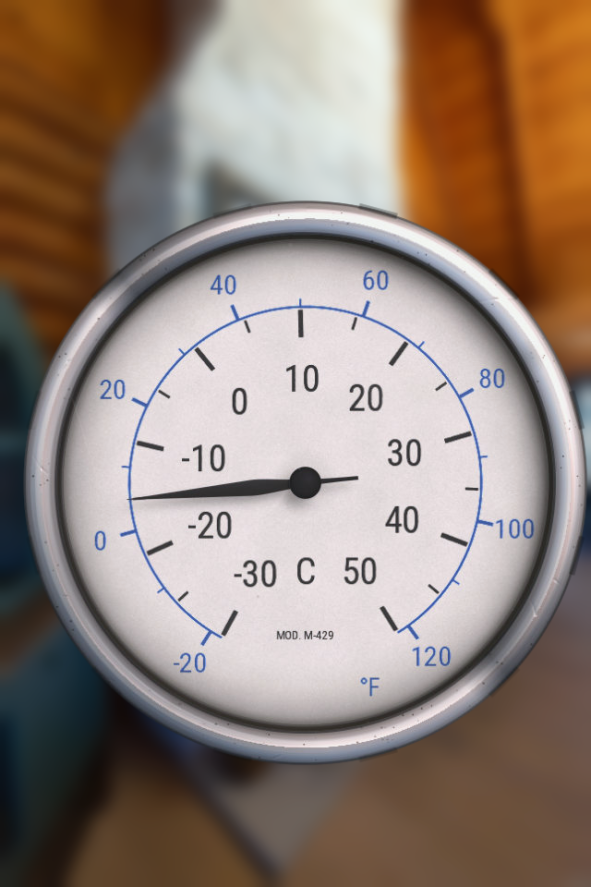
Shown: -15 °C
